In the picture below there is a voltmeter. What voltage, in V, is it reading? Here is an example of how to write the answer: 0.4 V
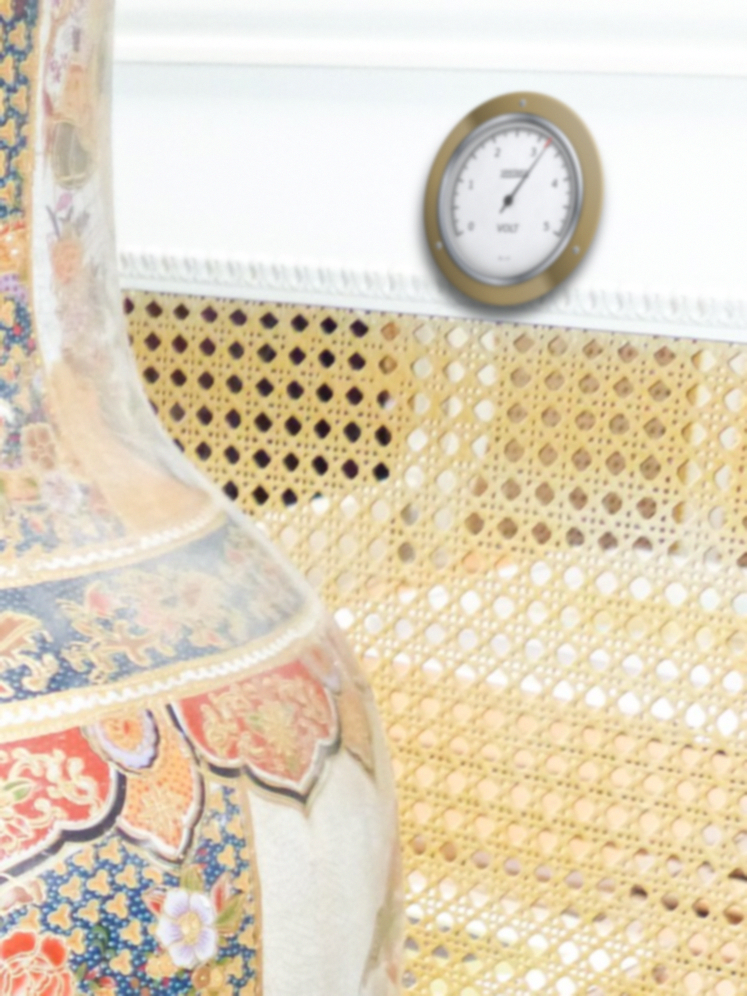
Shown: 3.25 V
